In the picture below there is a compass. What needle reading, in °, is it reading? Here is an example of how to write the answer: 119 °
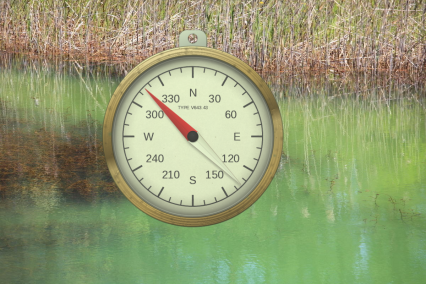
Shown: 315 °
